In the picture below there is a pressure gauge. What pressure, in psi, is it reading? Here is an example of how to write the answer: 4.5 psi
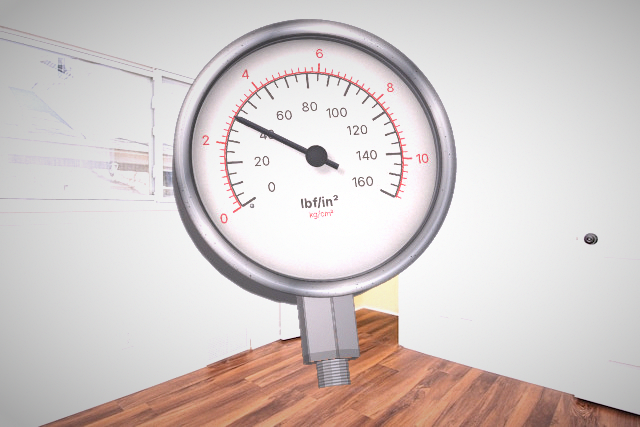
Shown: 40 psi
